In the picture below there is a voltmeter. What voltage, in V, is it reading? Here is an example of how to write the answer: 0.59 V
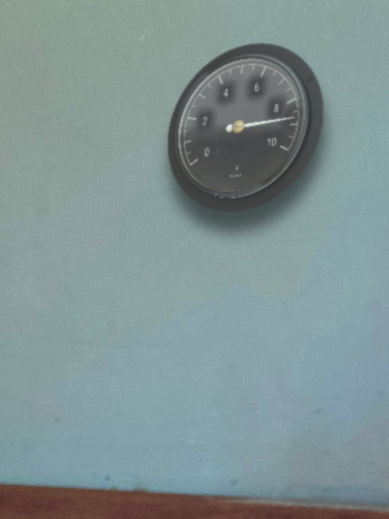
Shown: 8.75 V
